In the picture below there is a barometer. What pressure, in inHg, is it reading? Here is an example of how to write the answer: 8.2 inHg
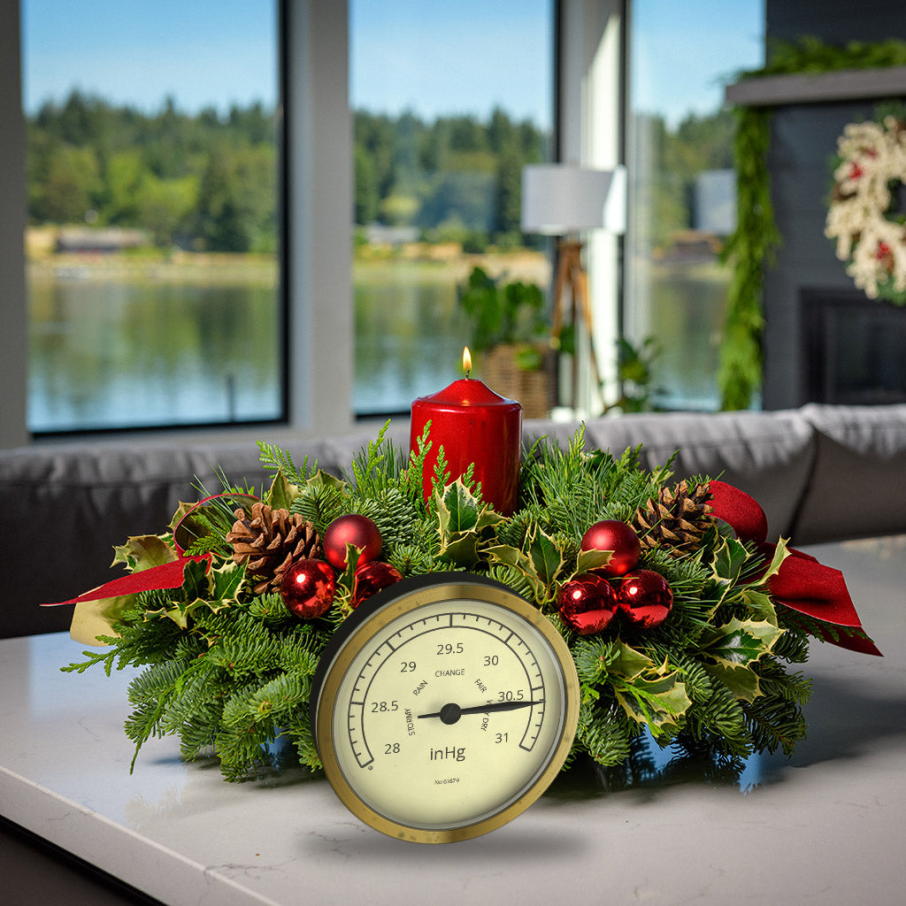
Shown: 30.6 inHg
